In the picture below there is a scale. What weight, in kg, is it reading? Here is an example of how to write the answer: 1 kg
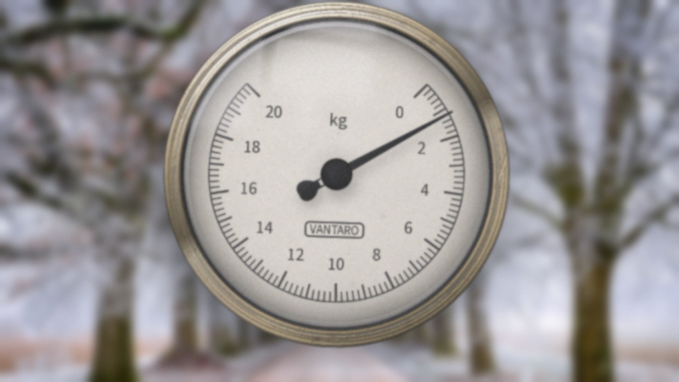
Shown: 1.2 kg
